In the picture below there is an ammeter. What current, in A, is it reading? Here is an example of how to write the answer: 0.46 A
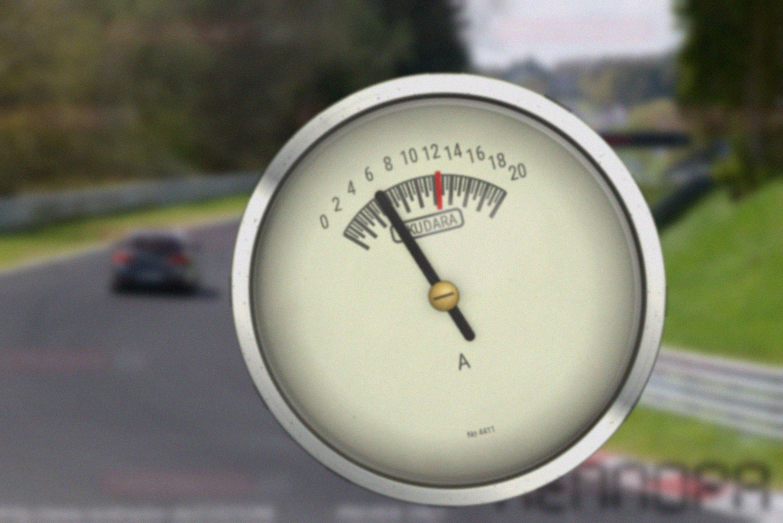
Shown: 6 A
